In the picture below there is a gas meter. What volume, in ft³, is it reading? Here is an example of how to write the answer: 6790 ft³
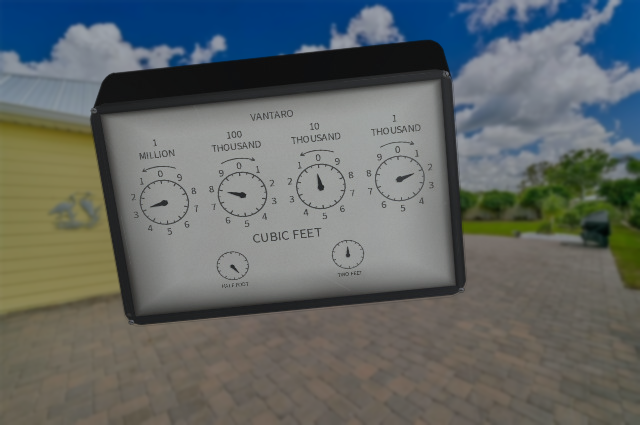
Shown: 280200 ft³
